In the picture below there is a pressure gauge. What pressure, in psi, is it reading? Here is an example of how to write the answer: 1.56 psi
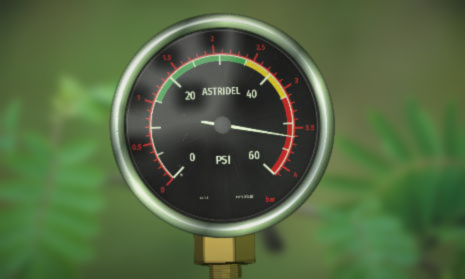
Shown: 52.5 psi
